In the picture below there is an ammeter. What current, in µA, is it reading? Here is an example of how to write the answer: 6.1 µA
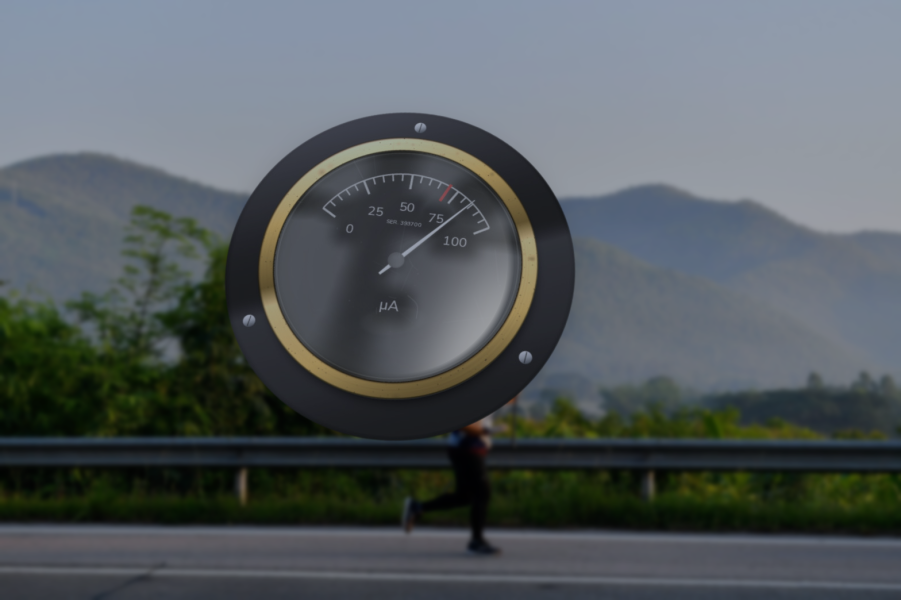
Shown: 85 µA
